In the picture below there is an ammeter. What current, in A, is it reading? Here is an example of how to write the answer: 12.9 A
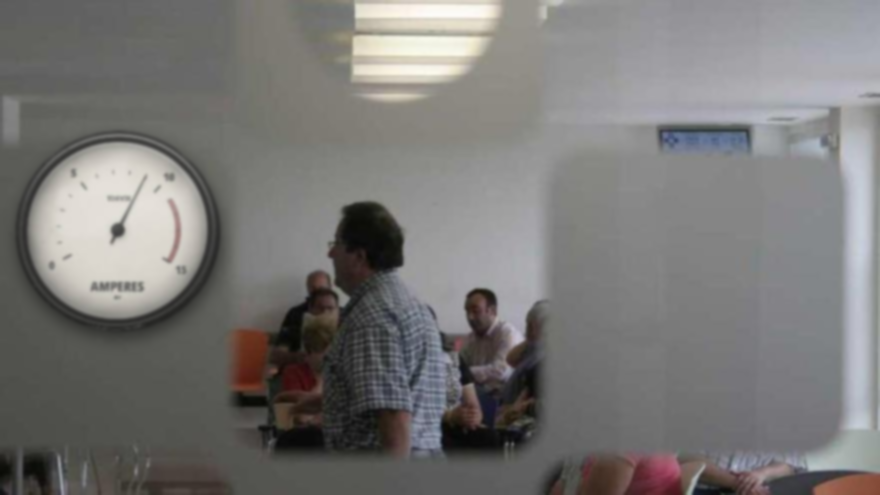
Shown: 9 A
